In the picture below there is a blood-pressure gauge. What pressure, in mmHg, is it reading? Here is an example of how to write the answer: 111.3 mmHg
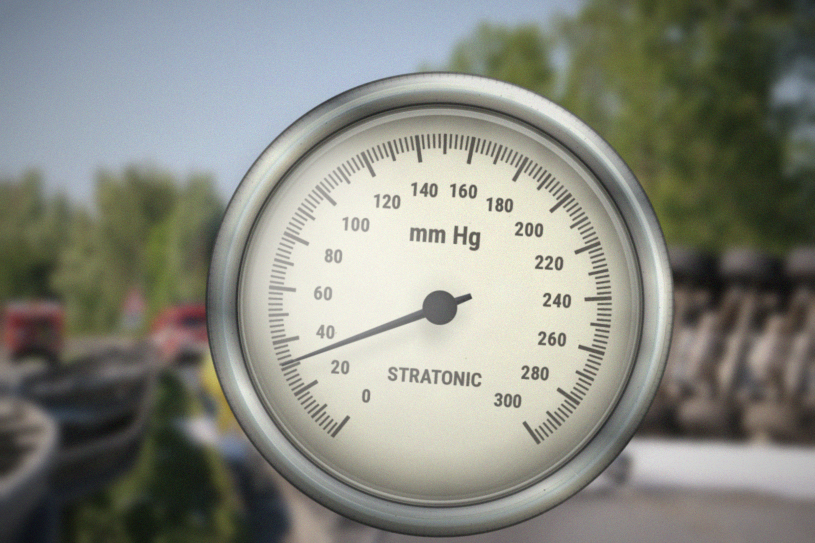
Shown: 32 mmHg
